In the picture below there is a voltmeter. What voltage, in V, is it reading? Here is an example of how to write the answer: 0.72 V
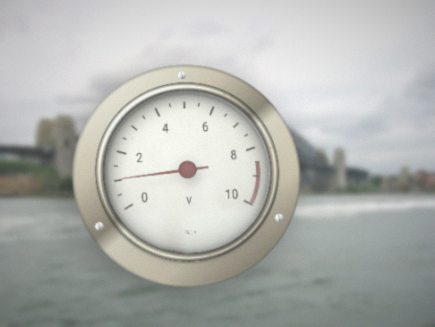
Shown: 1 V
